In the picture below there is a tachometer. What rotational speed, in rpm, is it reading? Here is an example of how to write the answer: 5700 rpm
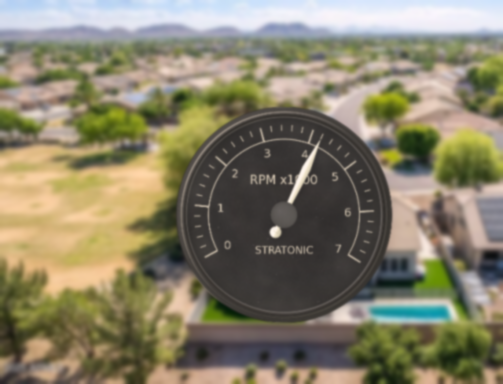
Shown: 4200 rpm
